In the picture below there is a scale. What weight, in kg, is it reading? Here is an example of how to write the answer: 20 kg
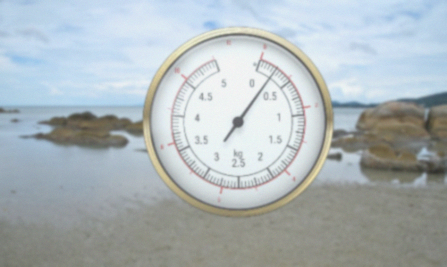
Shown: 0.25 kg
